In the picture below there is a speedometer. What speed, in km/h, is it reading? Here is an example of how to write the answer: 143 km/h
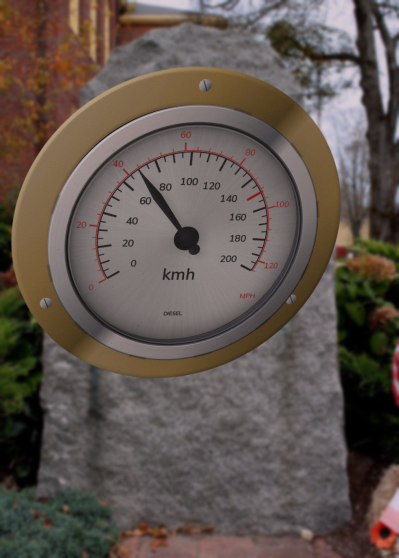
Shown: 70 km/h
